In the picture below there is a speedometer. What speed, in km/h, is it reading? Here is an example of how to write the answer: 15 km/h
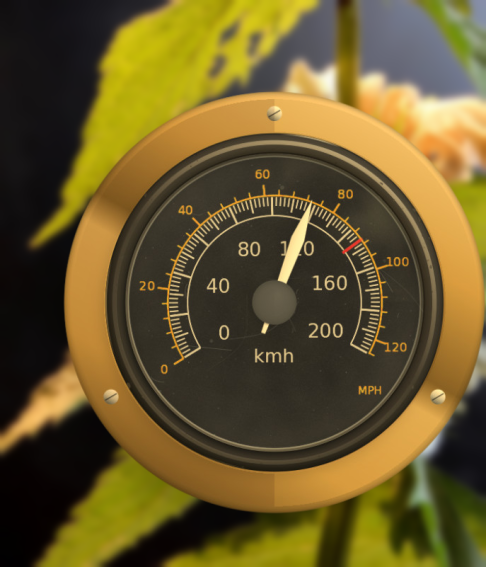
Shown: 118 km/h
